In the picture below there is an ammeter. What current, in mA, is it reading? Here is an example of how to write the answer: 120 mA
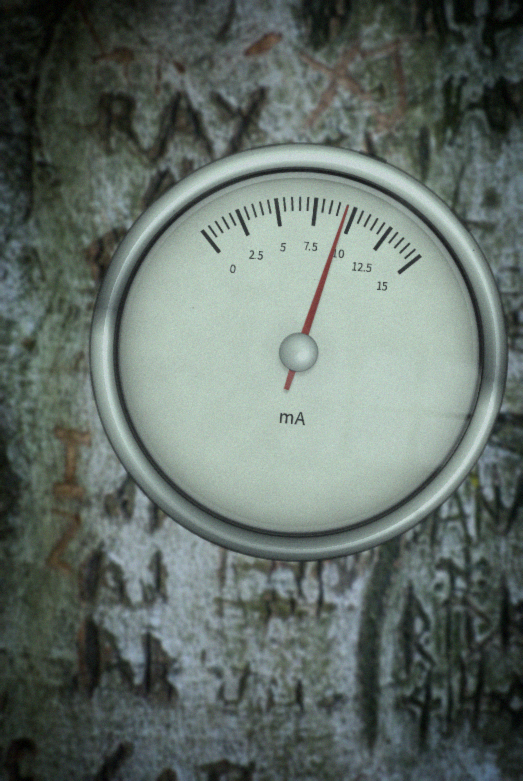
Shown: 9.5 mA
